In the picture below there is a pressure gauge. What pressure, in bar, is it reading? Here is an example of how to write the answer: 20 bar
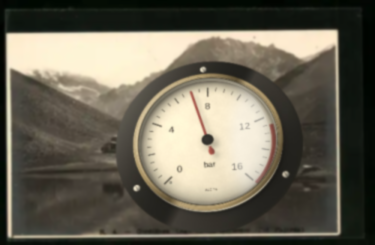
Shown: 7 bar
